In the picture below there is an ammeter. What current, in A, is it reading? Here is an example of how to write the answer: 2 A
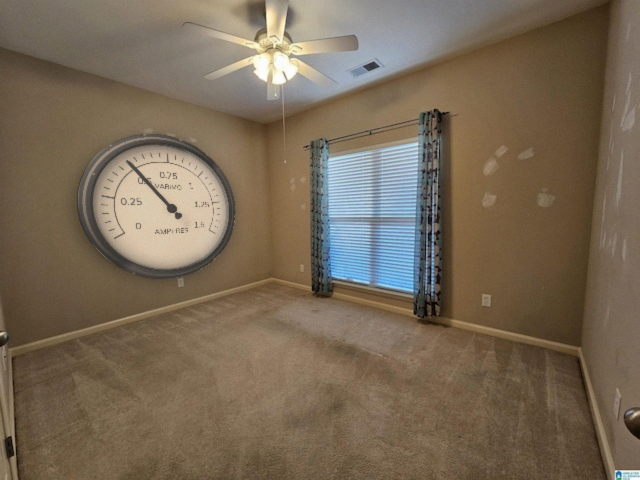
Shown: 0.5 A
